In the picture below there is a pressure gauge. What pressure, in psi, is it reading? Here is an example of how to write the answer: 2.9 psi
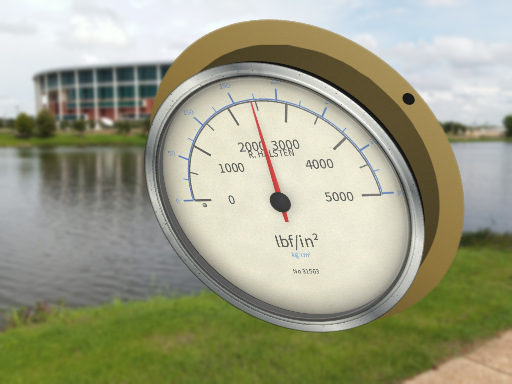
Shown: 2500 psi
